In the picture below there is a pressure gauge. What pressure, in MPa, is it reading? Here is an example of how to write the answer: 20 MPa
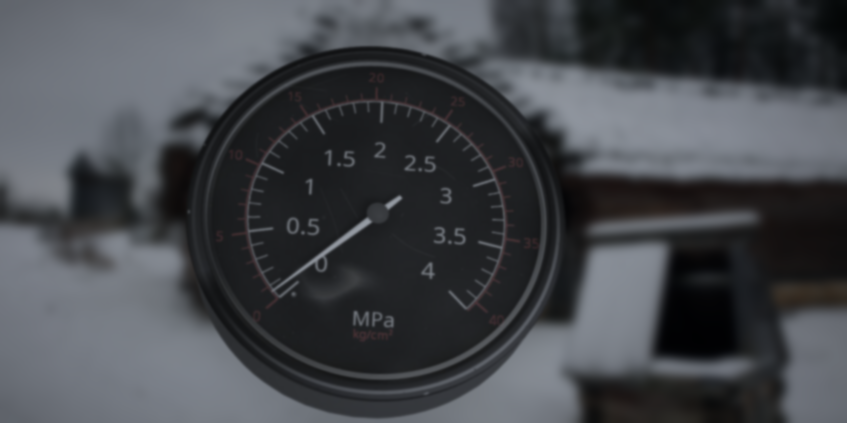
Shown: 0.05 MPa
